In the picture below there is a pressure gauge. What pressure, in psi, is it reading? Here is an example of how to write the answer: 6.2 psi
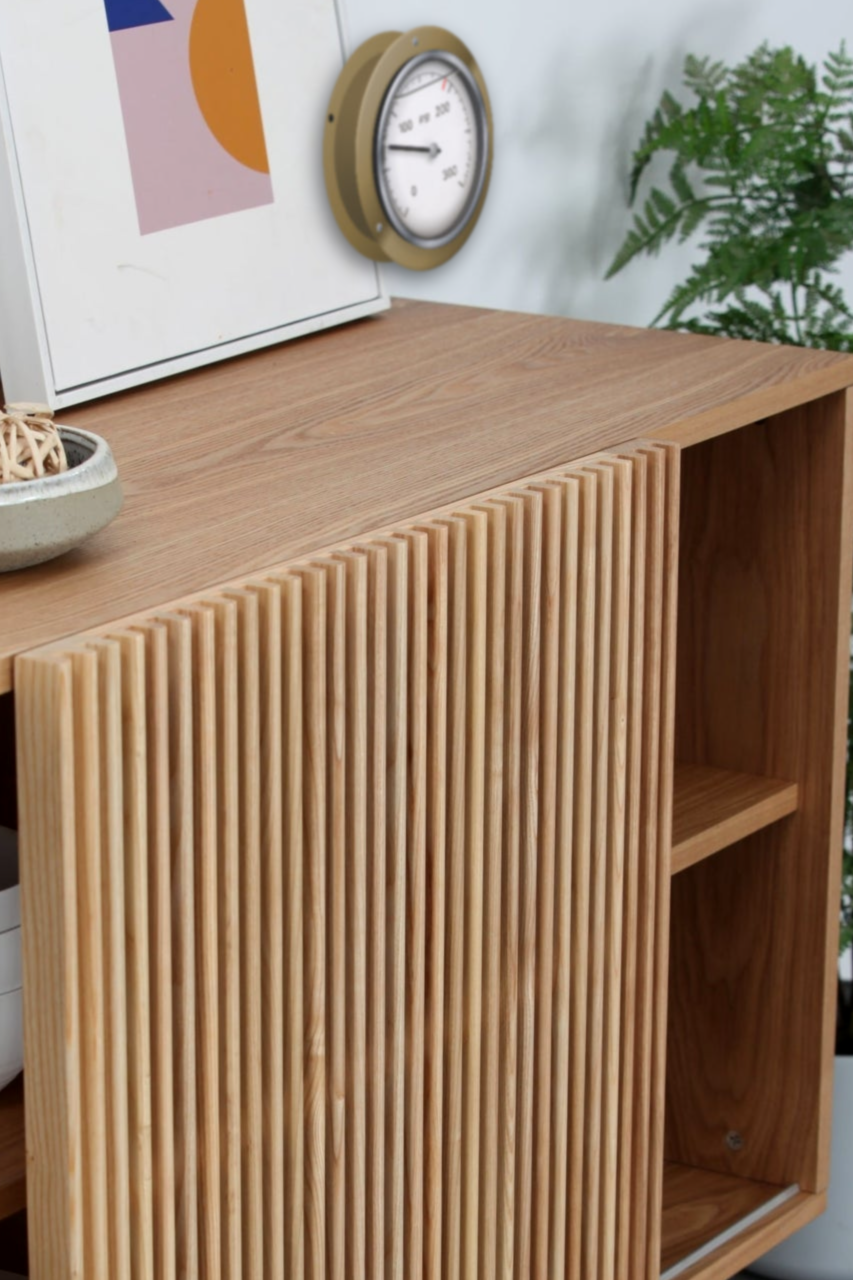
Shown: 70 psi
